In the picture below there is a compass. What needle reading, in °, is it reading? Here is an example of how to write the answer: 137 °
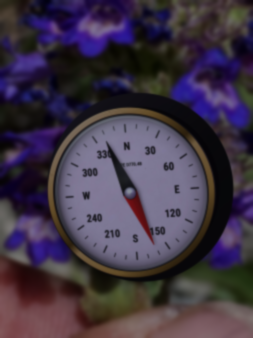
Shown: 160 °
